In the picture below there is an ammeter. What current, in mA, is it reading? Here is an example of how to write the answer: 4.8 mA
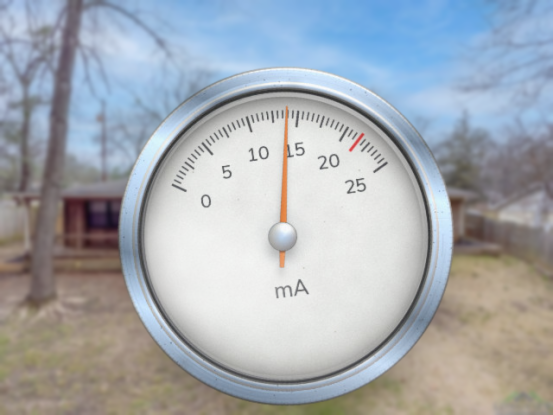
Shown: 14 mA
